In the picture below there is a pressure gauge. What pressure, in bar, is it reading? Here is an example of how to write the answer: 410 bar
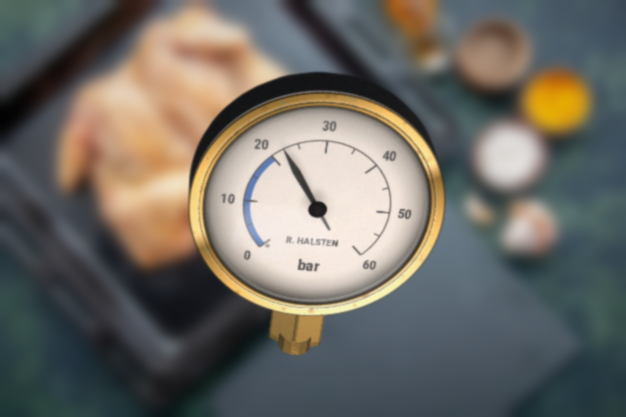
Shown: 22.5 bar
